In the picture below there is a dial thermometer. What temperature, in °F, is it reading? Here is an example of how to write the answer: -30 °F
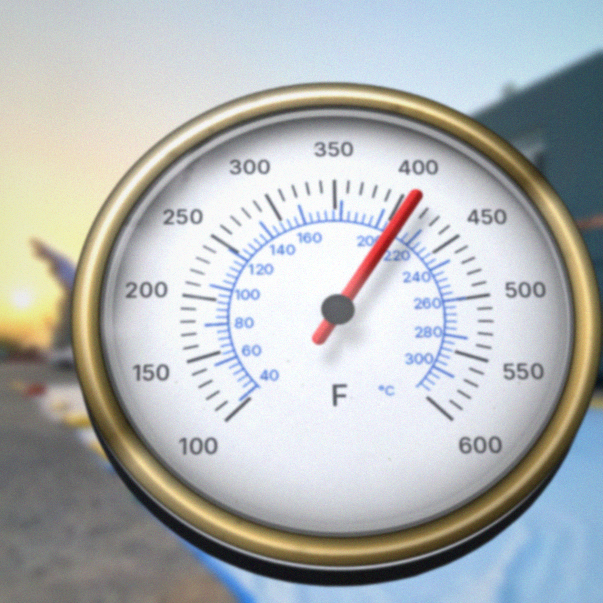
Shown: 410 °F
